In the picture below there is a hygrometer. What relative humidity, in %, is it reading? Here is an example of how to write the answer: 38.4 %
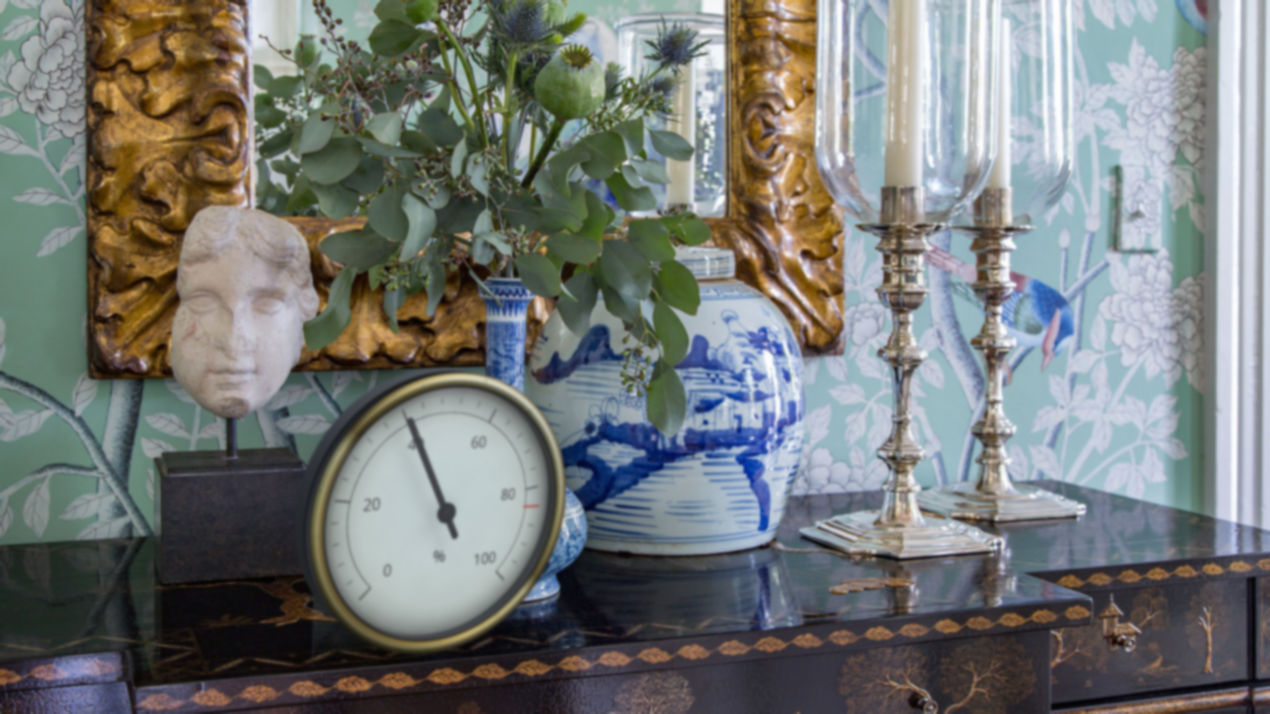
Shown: 40 %
